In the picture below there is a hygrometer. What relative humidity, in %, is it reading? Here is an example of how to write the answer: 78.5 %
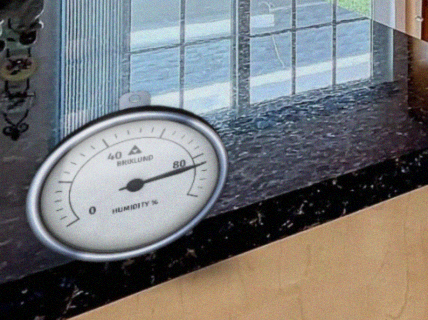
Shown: 84 %
